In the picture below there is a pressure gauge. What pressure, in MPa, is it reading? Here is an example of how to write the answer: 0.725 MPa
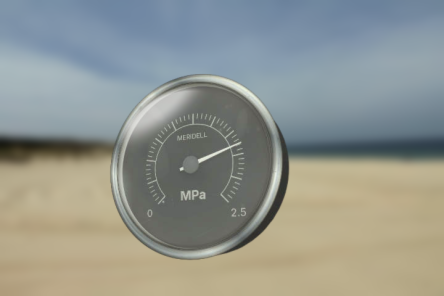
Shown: 1.9 MPa
